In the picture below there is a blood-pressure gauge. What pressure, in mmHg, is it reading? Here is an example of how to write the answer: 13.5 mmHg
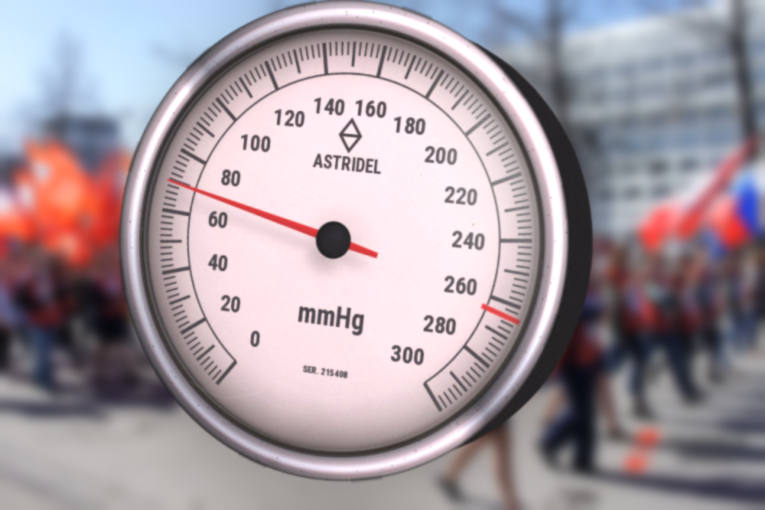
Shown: 70 mmHg
